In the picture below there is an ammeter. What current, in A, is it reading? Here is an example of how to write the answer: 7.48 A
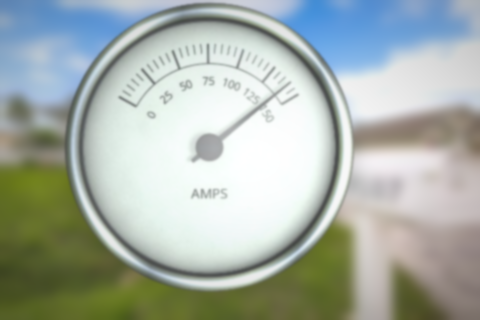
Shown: 140 A
